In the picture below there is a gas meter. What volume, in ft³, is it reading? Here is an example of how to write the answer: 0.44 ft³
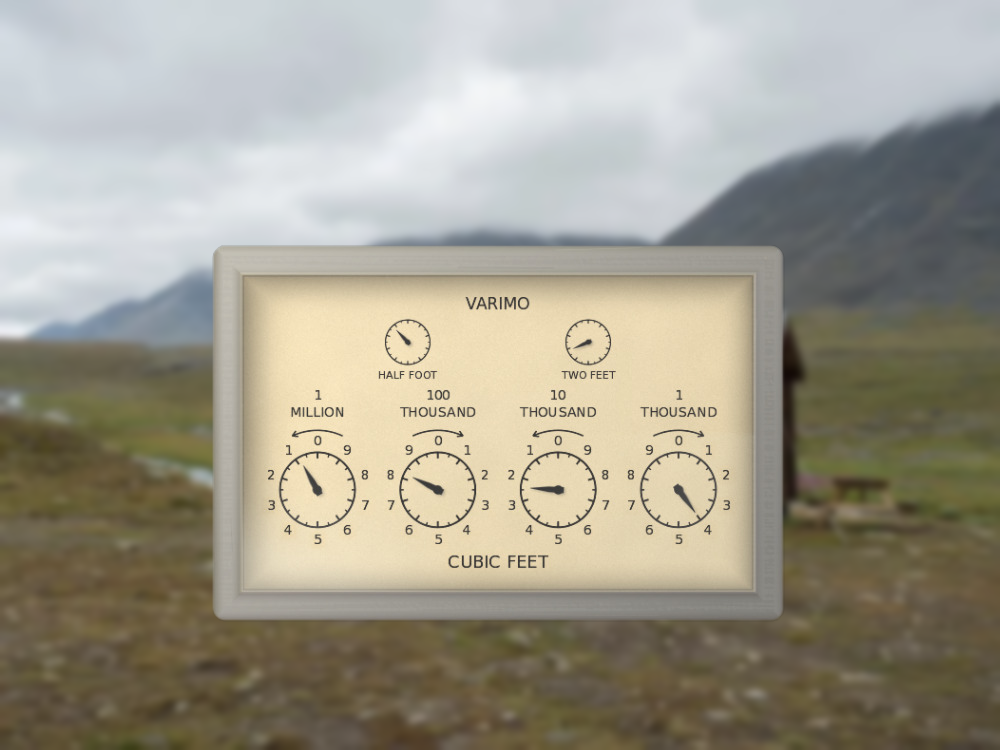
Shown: 82400 ft³
